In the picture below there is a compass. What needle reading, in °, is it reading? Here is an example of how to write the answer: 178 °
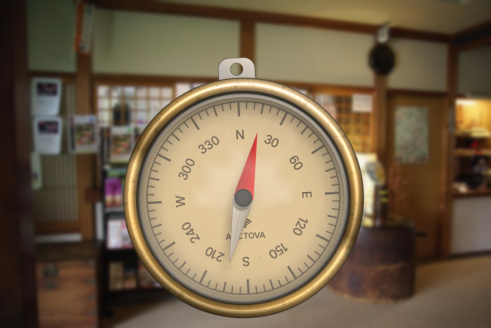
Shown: 15 °
